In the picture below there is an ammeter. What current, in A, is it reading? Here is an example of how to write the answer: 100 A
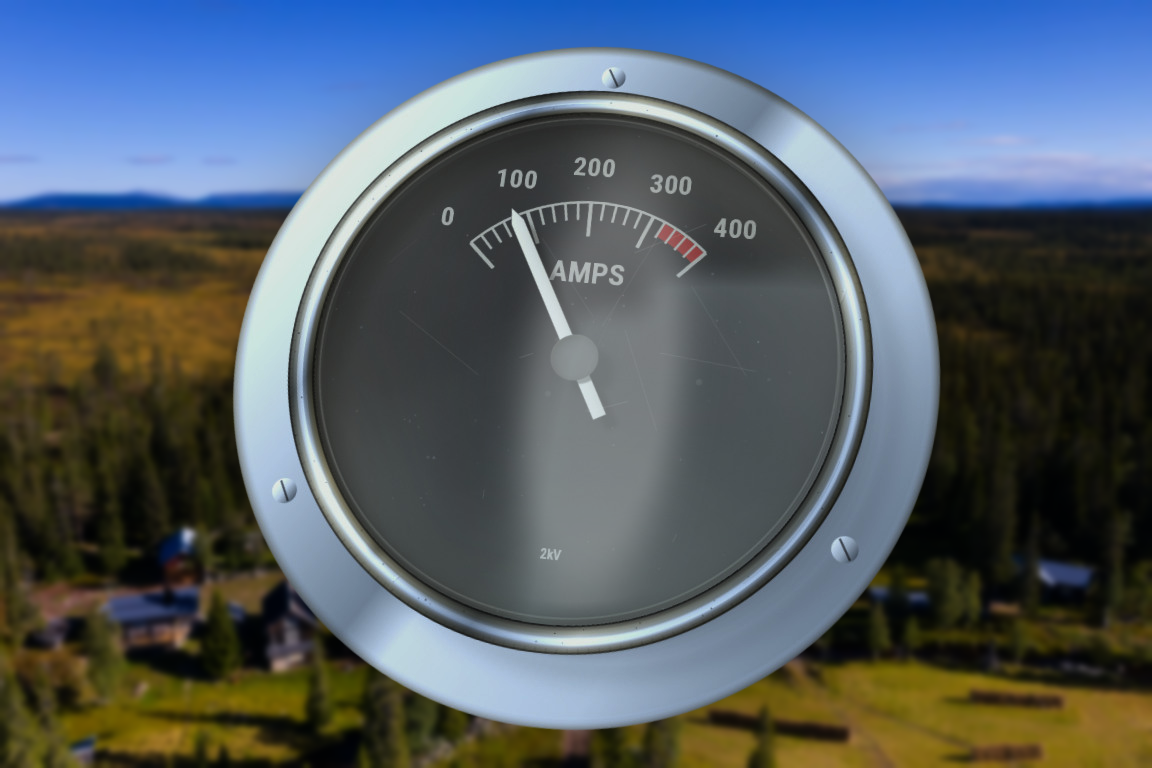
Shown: 80 A
